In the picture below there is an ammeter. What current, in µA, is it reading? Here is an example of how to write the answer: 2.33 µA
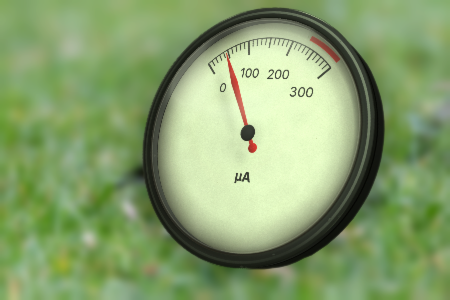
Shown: 50 µA
